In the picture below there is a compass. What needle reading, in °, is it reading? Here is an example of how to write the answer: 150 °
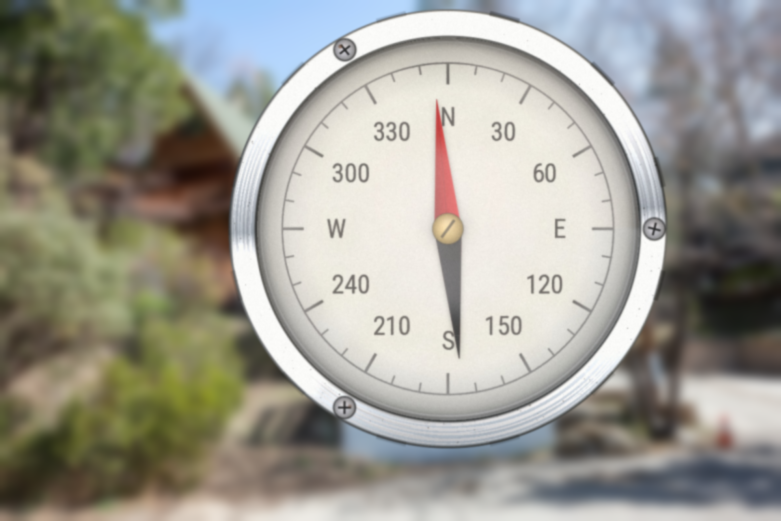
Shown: 355 °
